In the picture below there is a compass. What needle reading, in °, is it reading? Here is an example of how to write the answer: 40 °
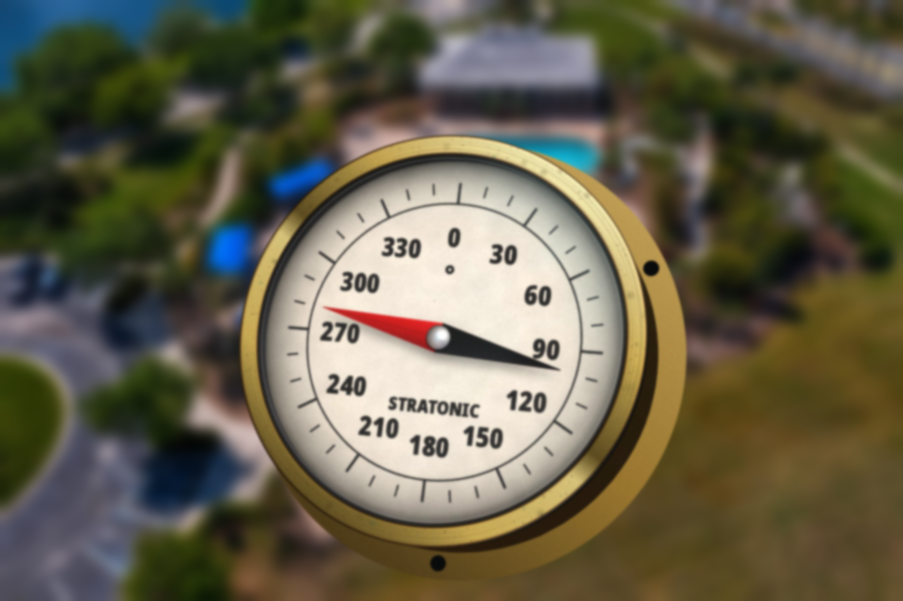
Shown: 280 °
